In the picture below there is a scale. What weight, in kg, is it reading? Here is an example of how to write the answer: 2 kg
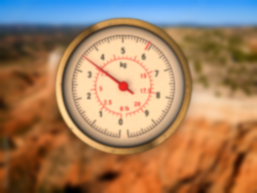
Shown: 3.5 kg
